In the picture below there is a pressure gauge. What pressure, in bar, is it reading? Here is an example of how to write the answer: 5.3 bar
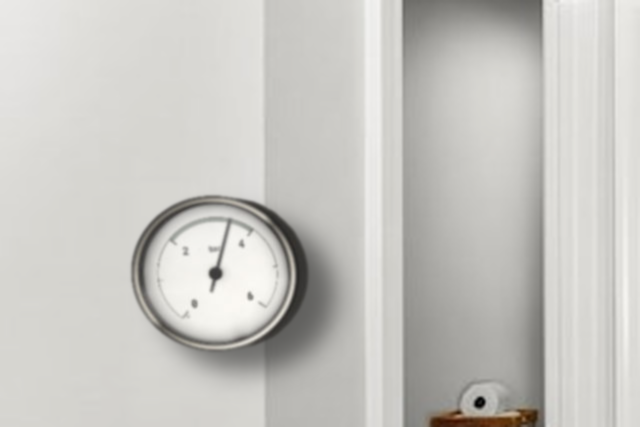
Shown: 3.5 bar
